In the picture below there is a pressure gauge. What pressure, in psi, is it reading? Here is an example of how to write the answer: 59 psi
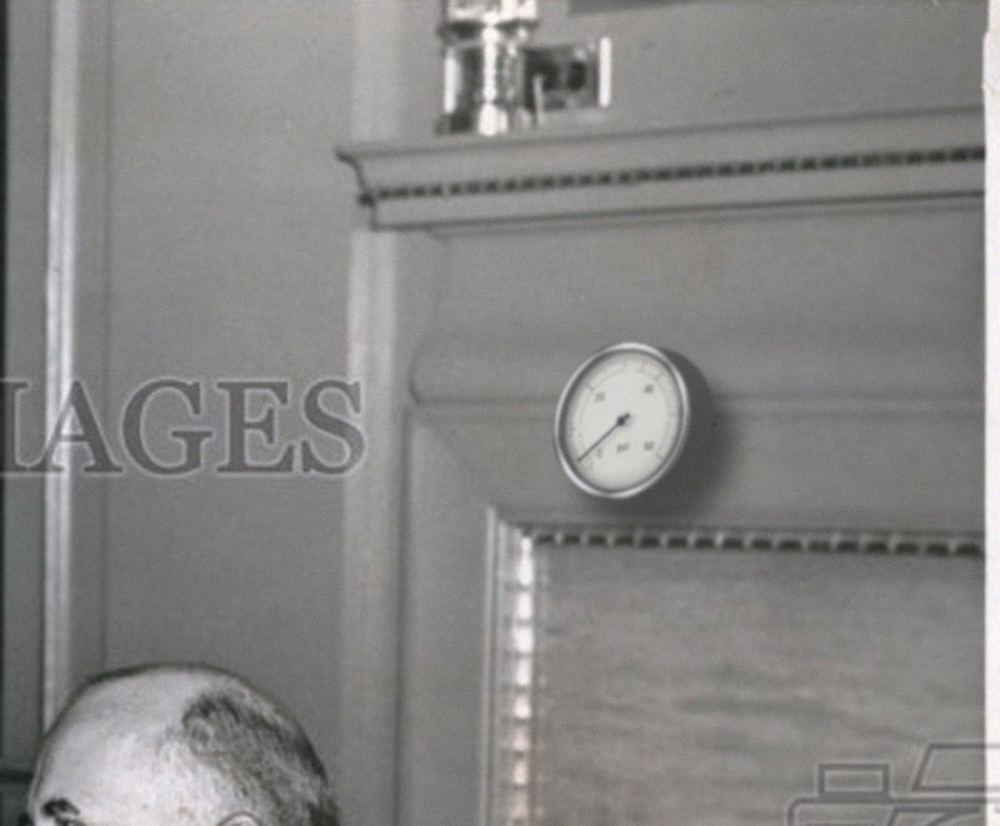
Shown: 2.5 psi
